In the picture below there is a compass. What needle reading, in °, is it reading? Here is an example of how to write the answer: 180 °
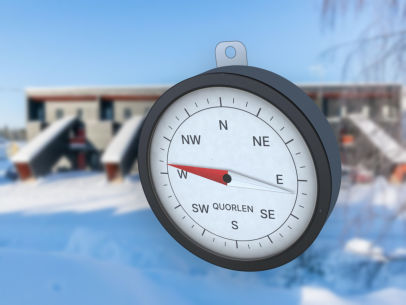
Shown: 280 °
